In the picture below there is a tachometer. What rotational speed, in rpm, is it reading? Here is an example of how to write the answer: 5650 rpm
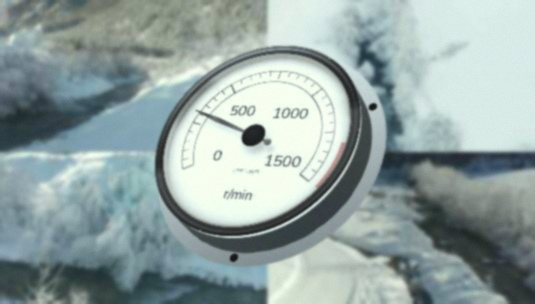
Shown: 300 rpm
